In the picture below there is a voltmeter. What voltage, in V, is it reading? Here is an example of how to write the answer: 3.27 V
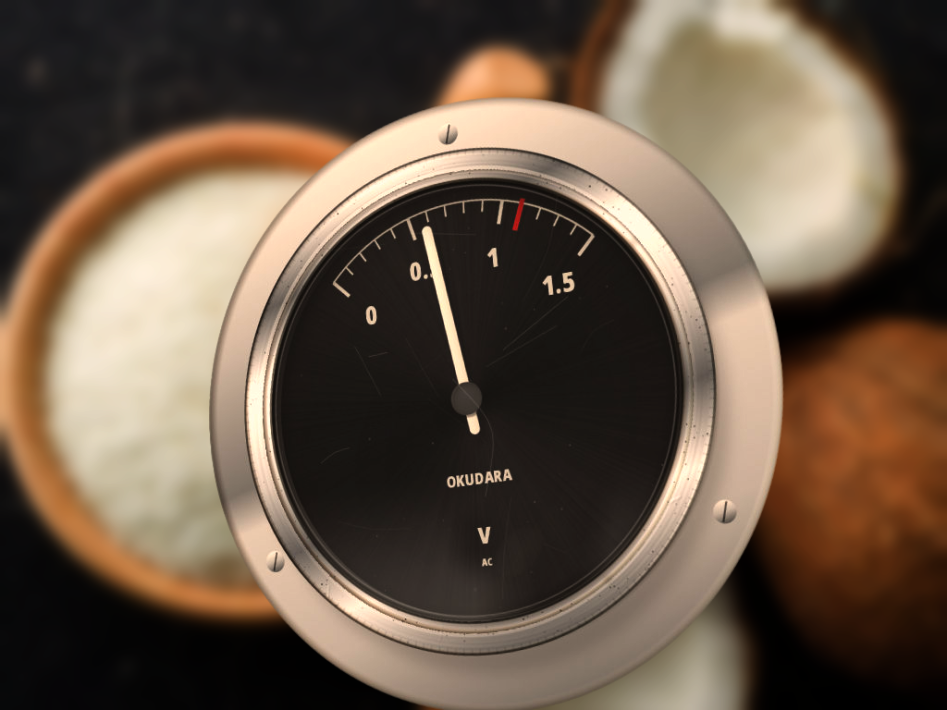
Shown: 0.6 V
